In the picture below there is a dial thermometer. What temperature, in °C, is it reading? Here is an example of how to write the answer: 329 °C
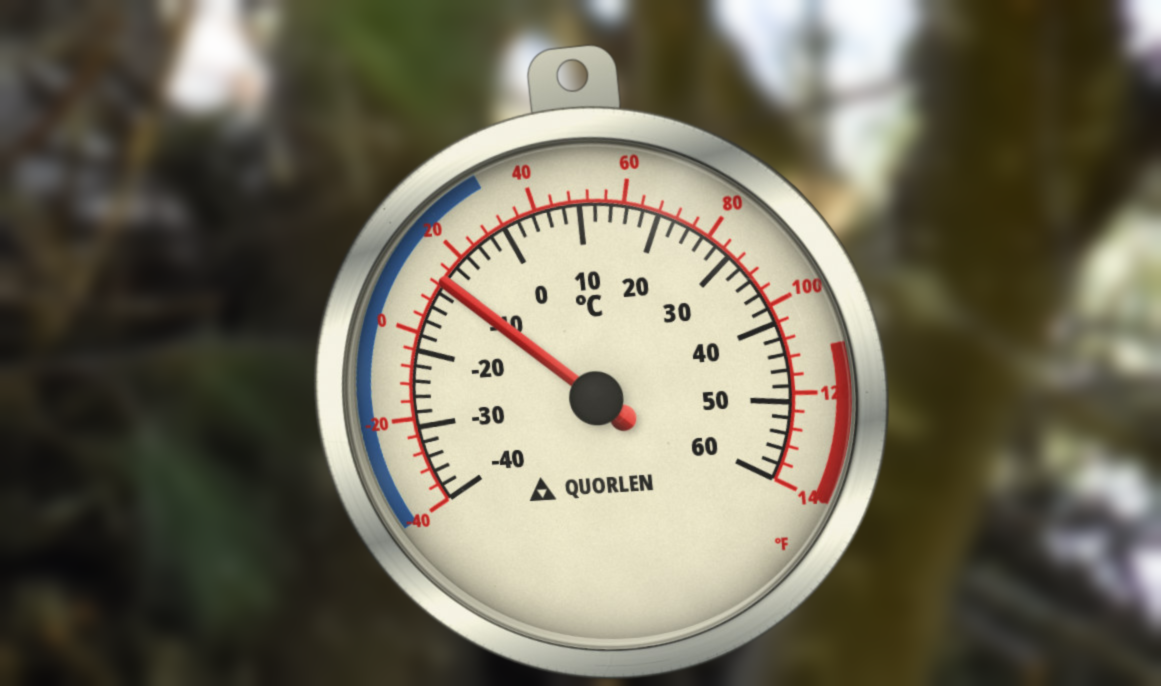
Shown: -10 °C
